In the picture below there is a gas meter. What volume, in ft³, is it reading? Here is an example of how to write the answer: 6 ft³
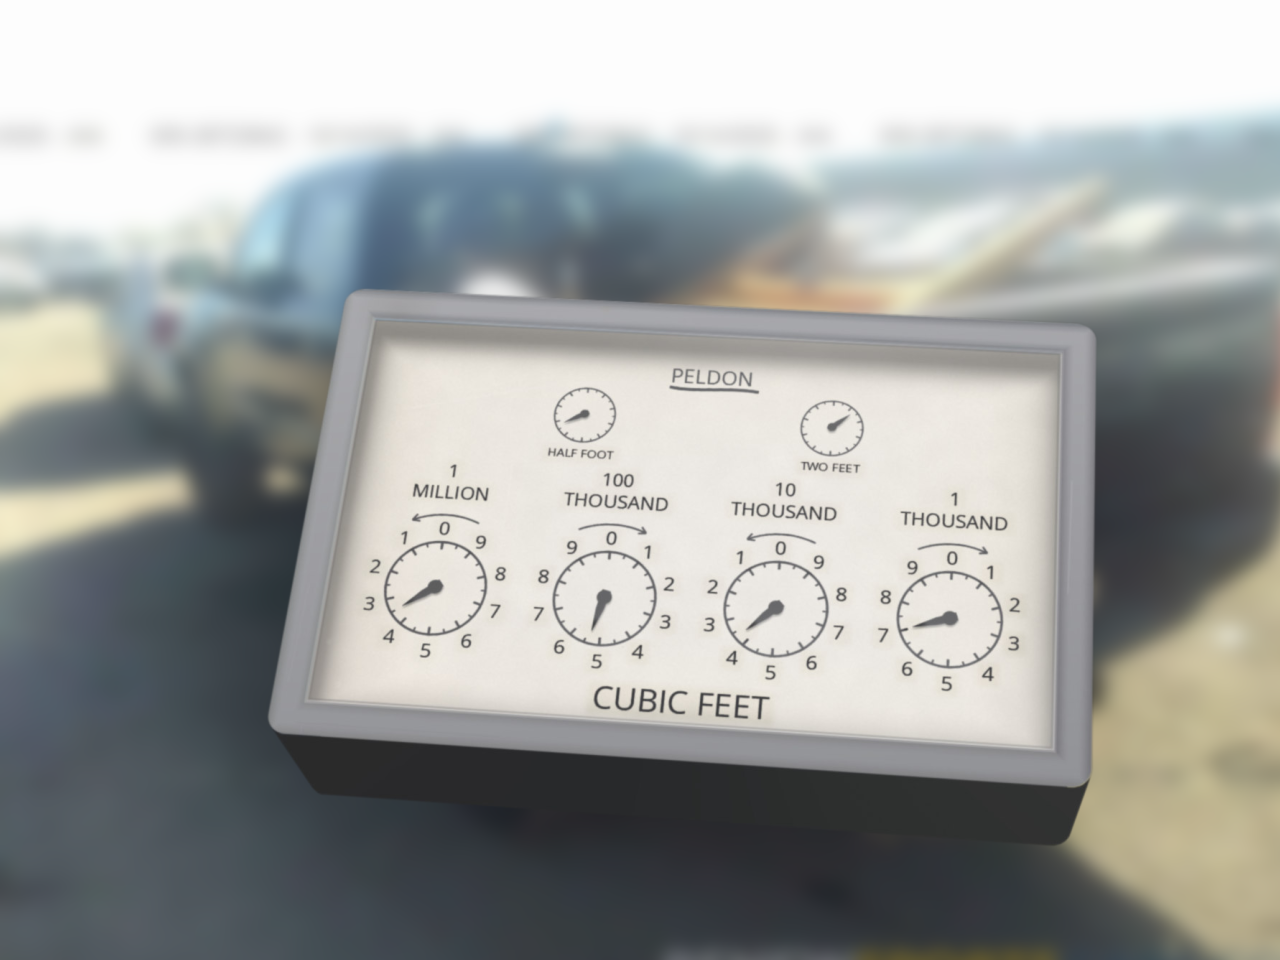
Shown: 353700 ft³
